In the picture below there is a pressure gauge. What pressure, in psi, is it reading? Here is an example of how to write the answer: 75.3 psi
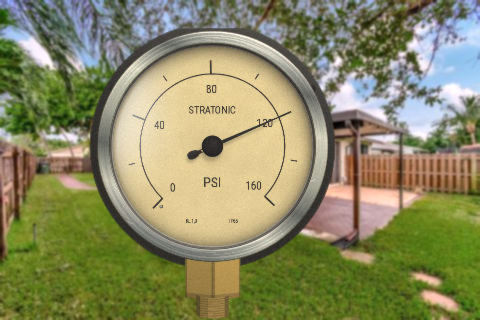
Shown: 120 psi
